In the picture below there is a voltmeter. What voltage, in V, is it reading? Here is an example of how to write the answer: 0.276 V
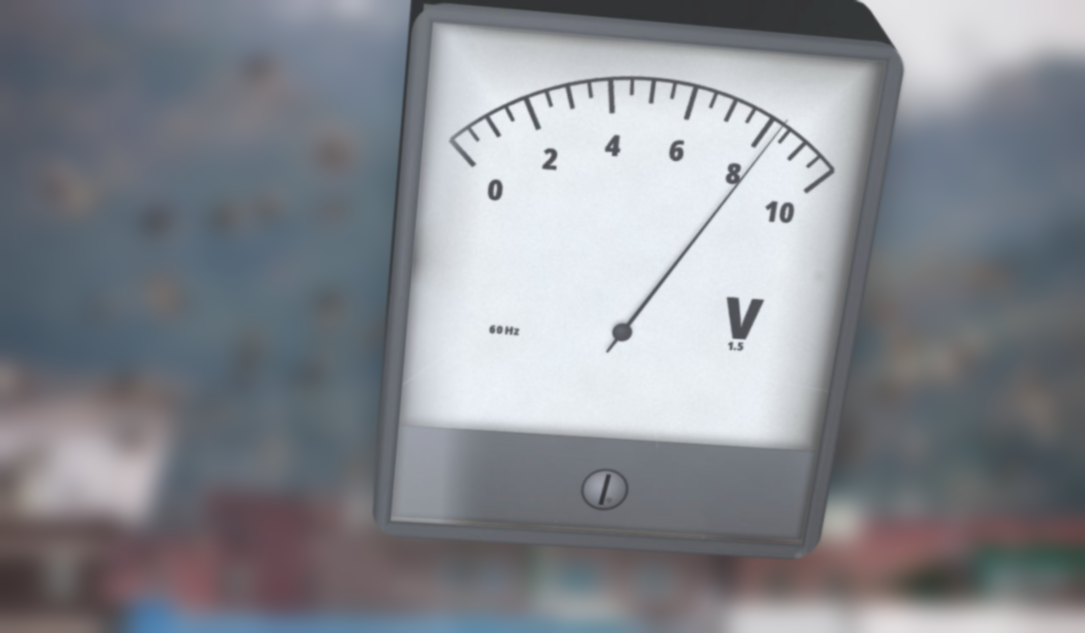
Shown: 8.25 V
